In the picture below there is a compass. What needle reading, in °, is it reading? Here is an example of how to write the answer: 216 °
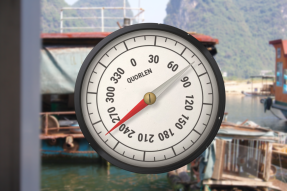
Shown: 255 °
